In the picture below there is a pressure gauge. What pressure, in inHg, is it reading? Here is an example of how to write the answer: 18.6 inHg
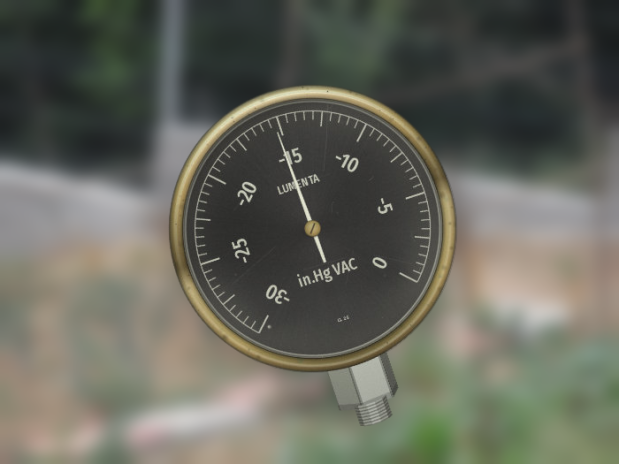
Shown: -15.25 inHg
